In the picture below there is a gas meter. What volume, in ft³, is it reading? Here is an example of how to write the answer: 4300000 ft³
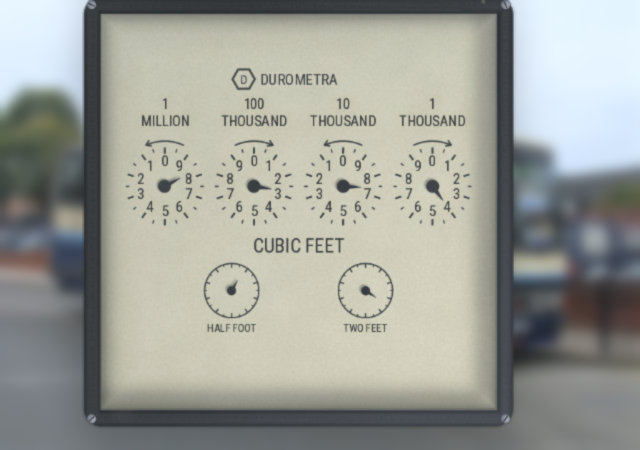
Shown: 827400 ft³
